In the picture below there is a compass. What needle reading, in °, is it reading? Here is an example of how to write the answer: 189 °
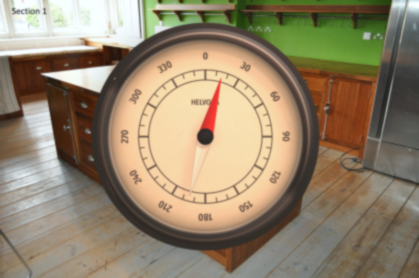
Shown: 15 °
